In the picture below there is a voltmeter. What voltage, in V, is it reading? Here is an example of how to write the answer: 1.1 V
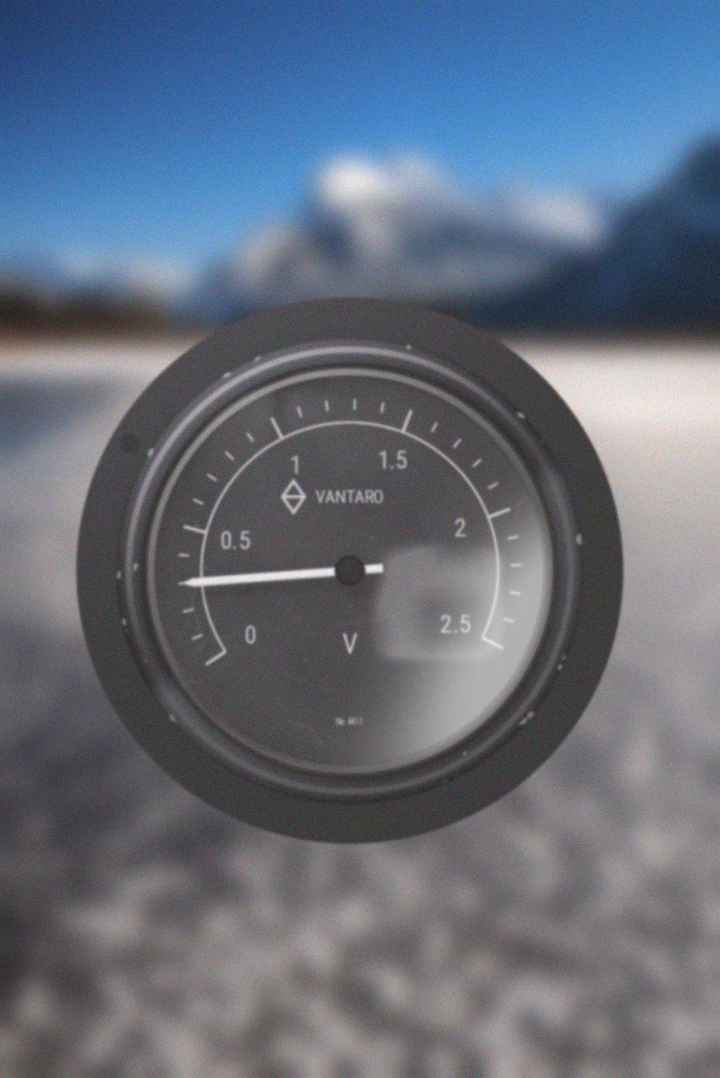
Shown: 0.3 V
